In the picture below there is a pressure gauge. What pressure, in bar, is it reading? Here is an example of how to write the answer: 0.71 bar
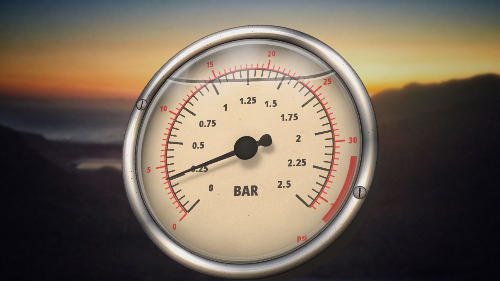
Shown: 0.25 bar
